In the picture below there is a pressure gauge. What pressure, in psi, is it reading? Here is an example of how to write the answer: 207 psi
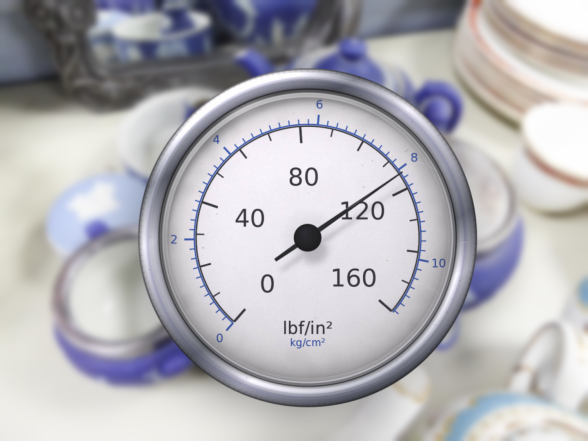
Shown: 115 psi
